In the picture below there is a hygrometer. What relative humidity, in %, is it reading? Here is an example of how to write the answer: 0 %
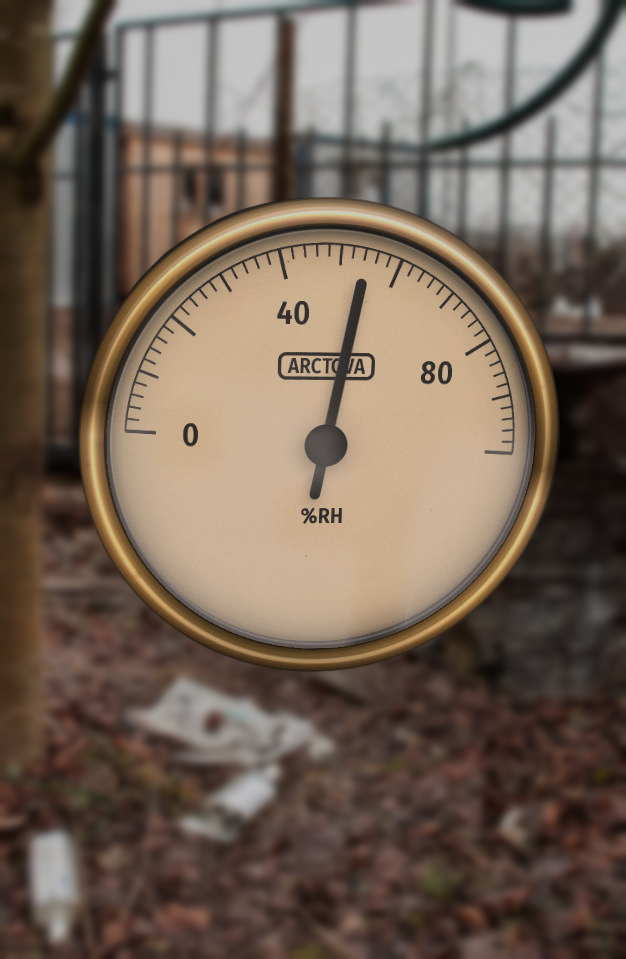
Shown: 54 %
